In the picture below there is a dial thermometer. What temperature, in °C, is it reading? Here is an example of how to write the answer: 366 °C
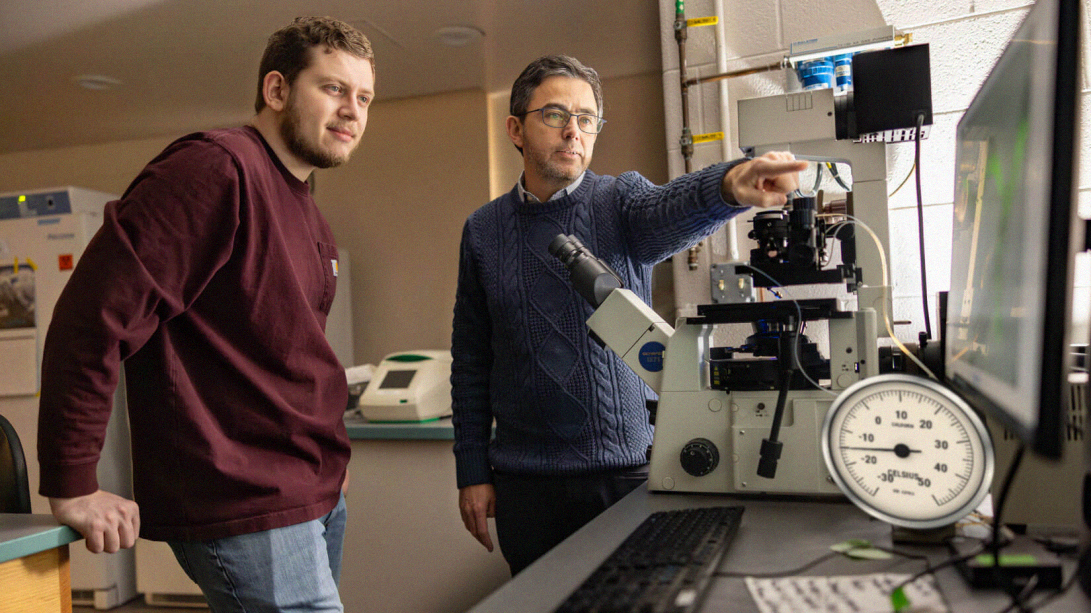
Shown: -15 °C
